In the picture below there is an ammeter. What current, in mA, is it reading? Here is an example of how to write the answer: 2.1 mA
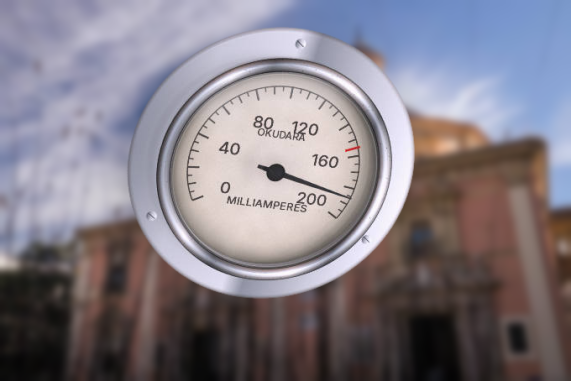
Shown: 185 mA
